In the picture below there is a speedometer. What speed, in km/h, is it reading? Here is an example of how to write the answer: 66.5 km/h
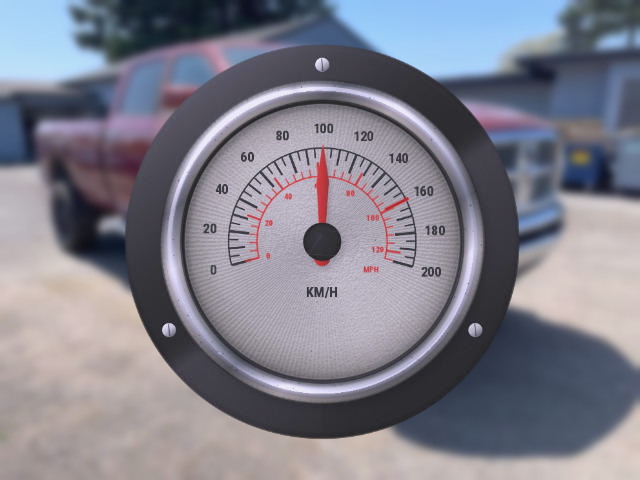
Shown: 100 km/h
